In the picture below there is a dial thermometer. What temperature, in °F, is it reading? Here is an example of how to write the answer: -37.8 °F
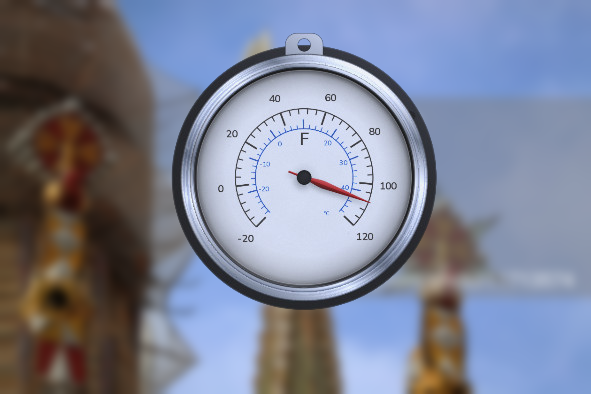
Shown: 108 °F
